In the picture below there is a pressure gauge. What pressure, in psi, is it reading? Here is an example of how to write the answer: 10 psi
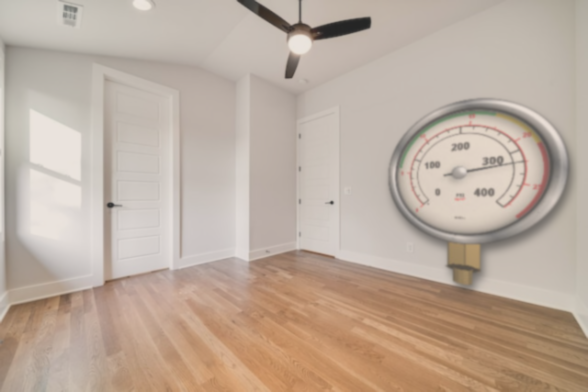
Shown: 320 psi
